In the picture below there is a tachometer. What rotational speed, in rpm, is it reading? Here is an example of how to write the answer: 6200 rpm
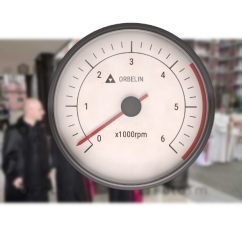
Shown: 200 rpm
